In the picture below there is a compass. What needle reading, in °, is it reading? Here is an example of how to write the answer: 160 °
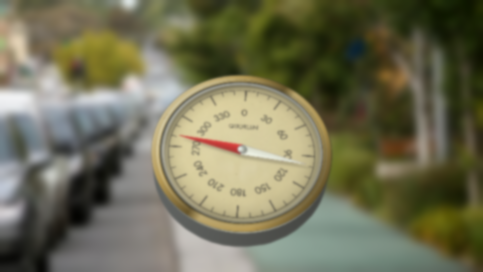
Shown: 280 °
